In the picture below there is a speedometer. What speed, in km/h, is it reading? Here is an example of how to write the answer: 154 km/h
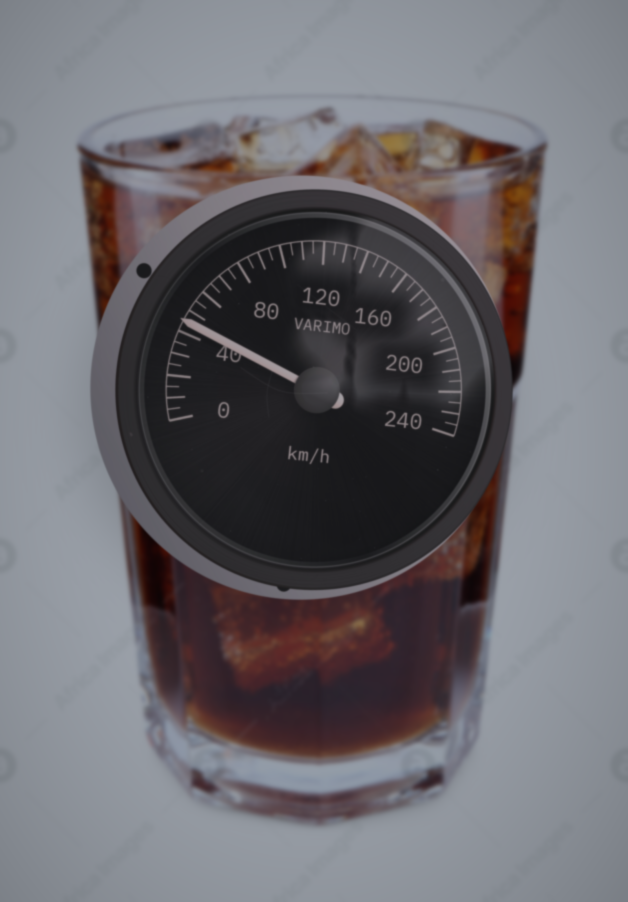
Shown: 45 km/h
